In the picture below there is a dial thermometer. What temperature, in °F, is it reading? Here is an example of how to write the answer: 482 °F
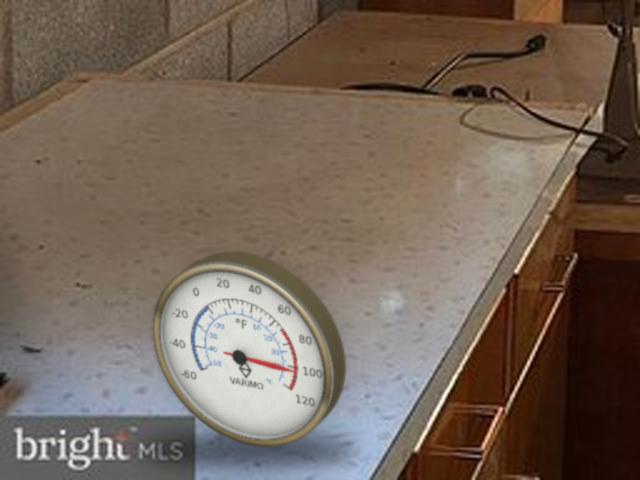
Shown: 100 °F
